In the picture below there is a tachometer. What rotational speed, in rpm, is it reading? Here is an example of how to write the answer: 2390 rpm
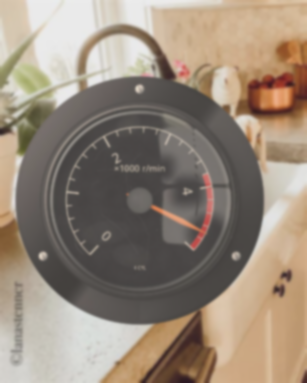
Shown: 4700 rpm
